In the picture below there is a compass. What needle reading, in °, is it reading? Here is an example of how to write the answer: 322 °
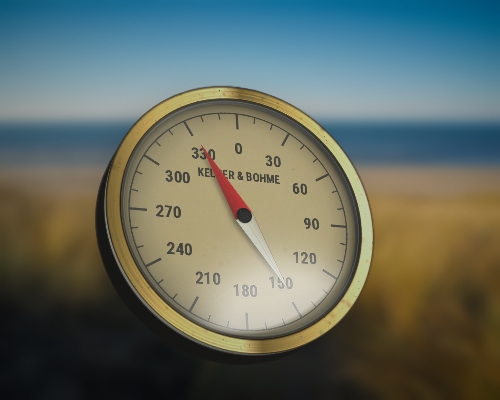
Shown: 330 °
